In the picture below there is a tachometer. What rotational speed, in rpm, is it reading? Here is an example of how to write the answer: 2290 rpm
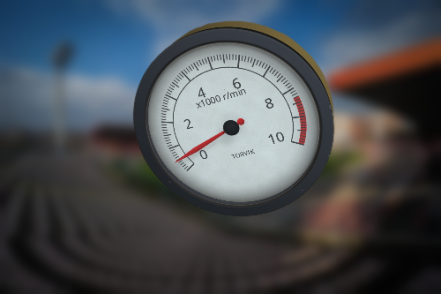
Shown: 500 rpm
